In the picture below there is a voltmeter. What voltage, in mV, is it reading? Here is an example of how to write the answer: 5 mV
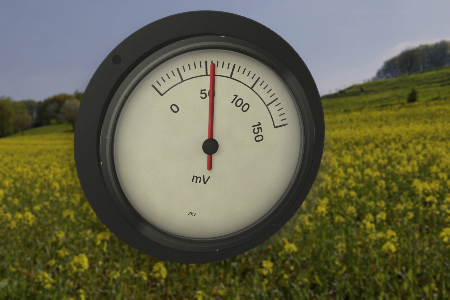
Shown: 55 mV
